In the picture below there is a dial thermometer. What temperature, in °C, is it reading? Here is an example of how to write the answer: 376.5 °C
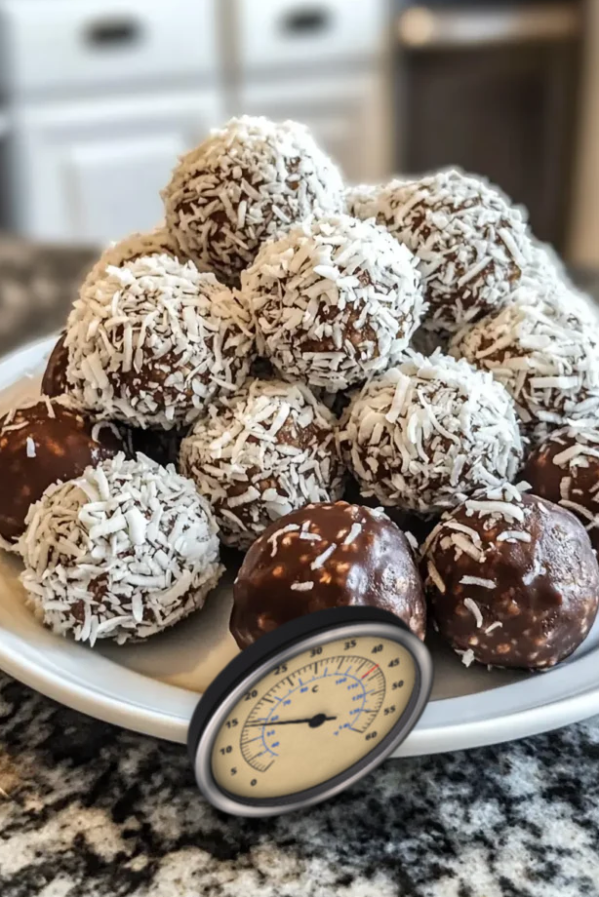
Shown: 15 °C
